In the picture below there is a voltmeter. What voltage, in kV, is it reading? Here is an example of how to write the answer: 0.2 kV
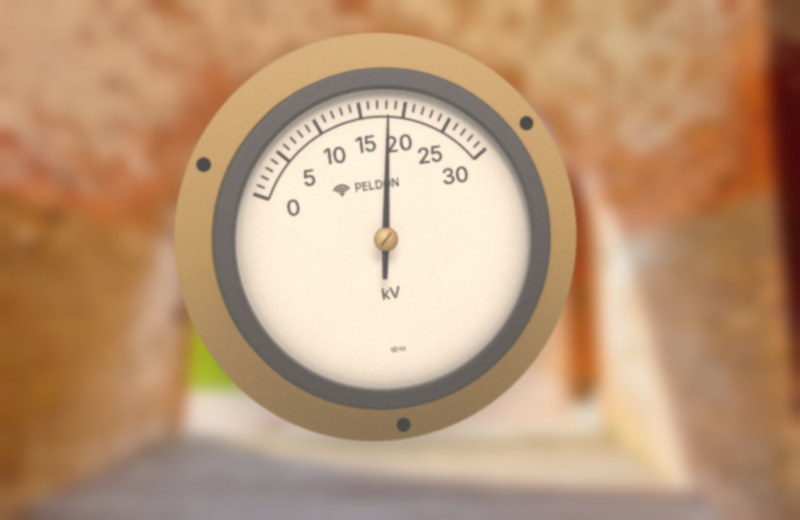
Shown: 18 kV
